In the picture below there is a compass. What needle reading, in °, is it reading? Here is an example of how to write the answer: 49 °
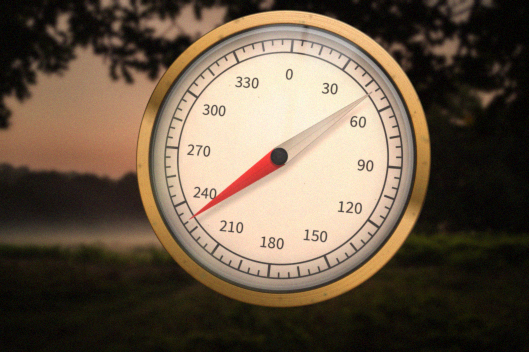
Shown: 230 °
